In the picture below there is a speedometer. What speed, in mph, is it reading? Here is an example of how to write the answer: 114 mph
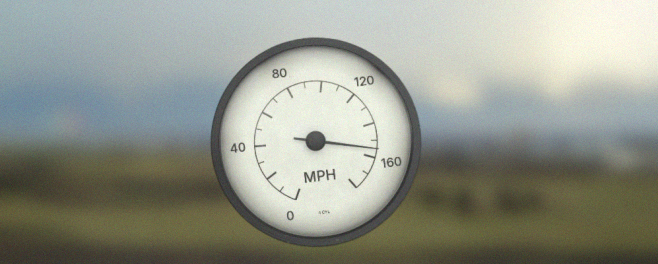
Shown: 155 mph
